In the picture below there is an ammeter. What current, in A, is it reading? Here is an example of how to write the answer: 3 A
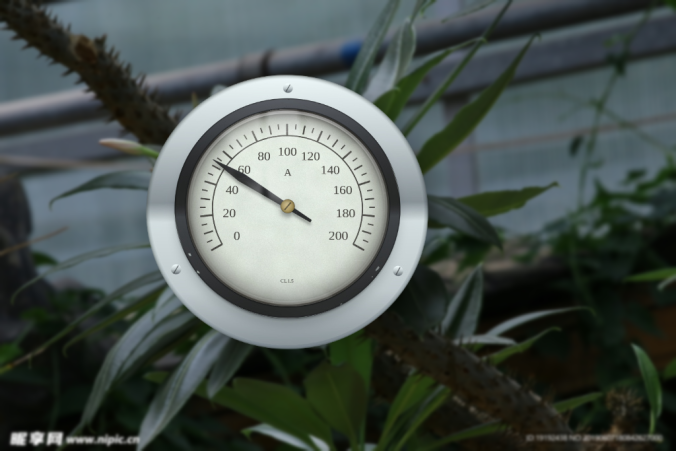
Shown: 52.5 A
